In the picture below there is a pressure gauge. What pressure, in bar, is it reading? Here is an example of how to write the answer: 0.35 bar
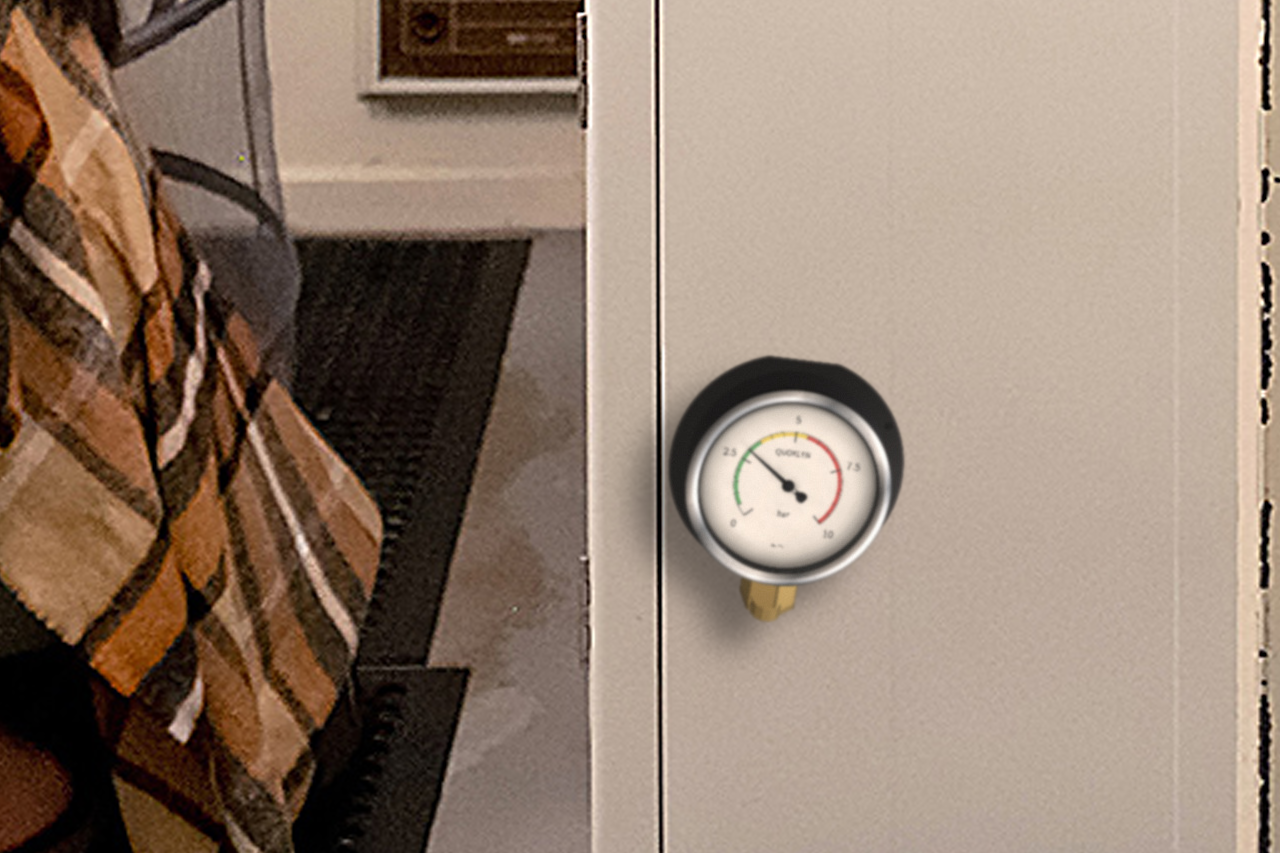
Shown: 3 bar
